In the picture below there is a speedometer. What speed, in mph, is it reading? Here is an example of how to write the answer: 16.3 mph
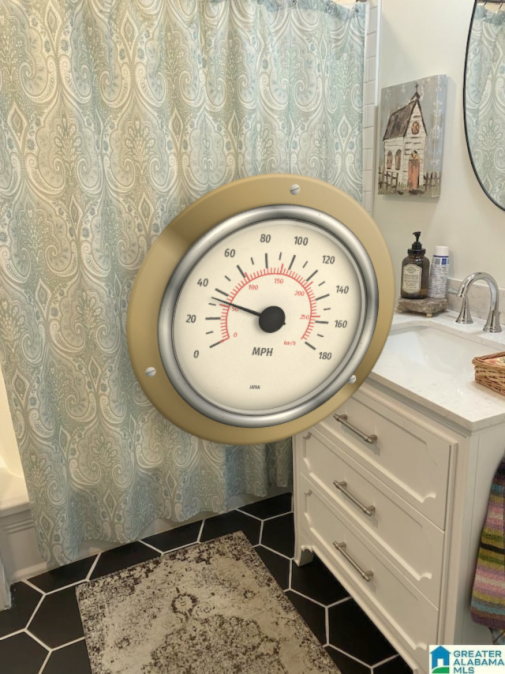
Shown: 35 mph
